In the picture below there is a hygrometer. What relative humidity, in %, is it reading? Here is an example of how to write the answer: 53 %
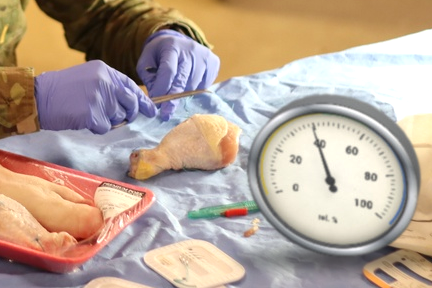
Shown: 40 %
